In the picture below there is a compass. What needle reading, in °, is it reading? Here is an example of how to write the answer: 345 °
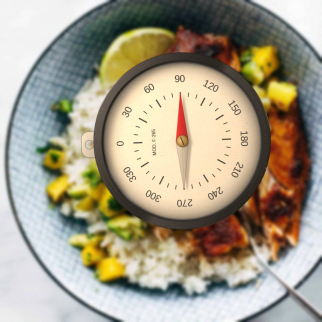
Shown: 90 °
